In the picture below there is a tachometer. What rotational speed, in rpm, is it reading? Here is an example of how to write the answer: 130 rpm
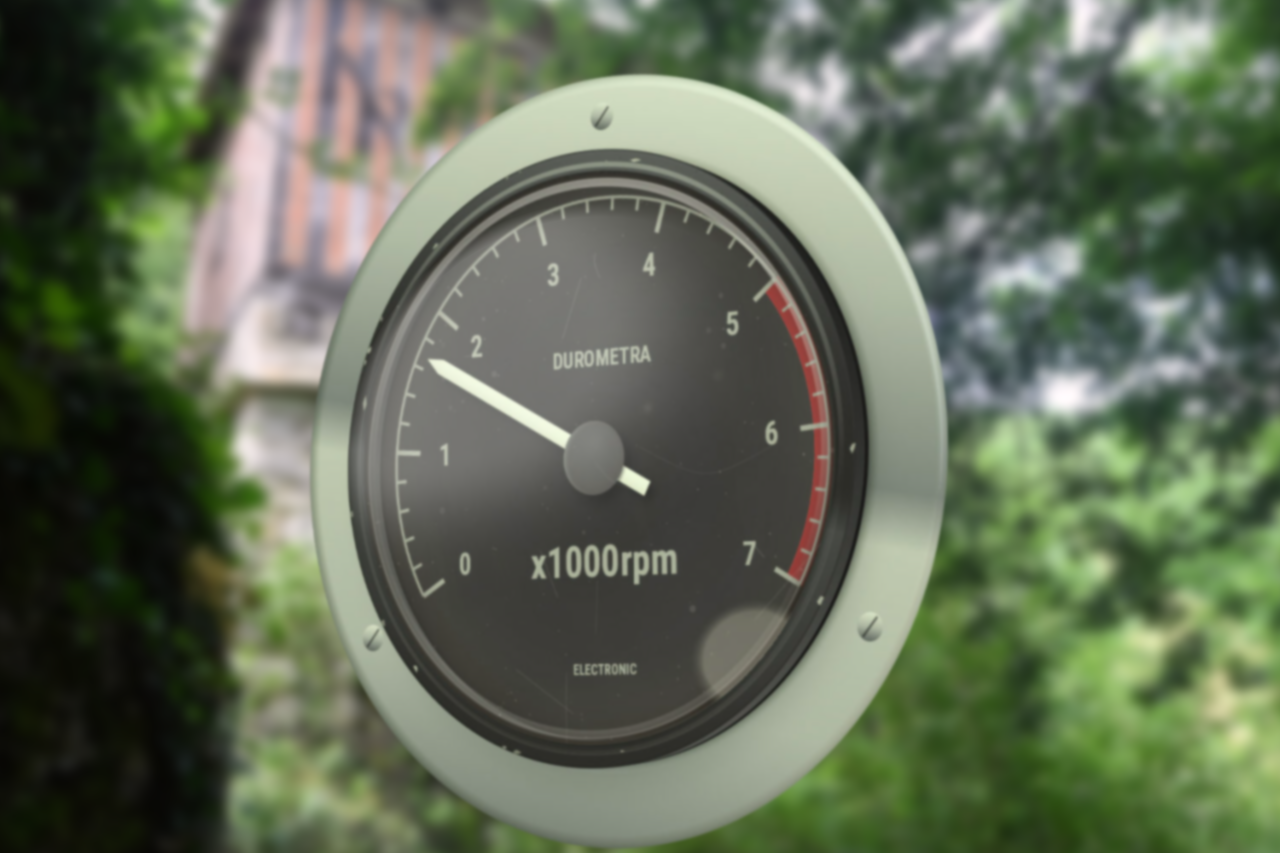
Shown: 1700 rpm
